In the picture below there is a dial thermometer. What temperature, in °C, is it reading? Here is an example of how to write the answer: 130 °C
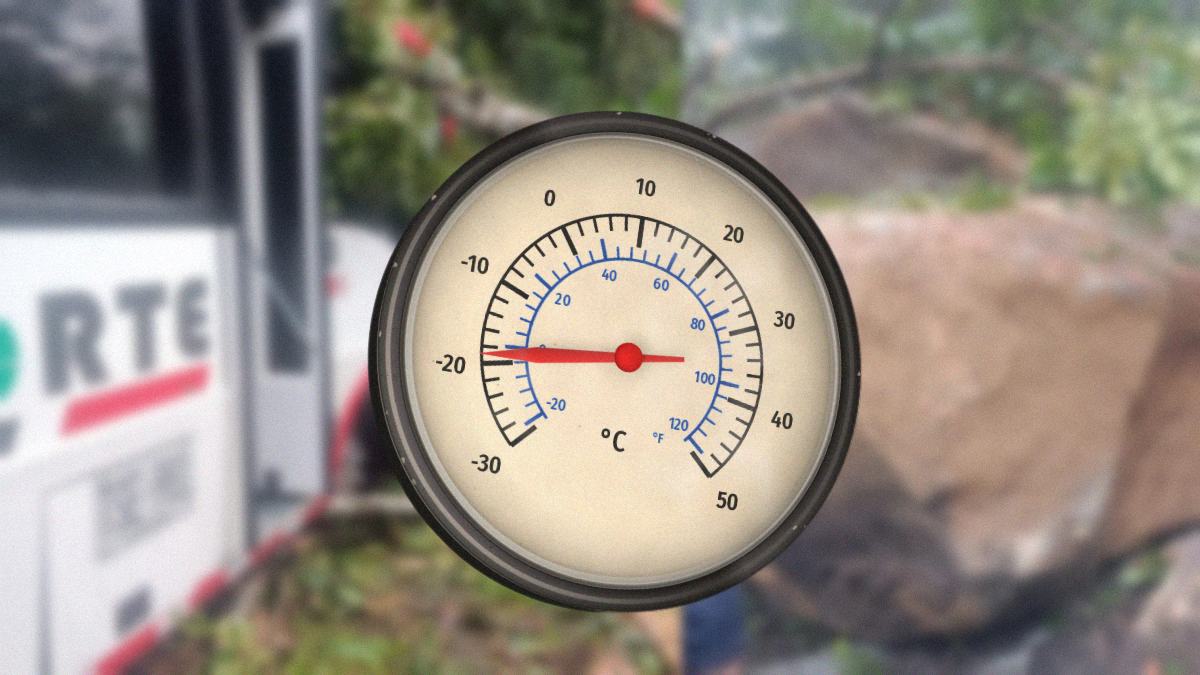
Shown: -19 °C
